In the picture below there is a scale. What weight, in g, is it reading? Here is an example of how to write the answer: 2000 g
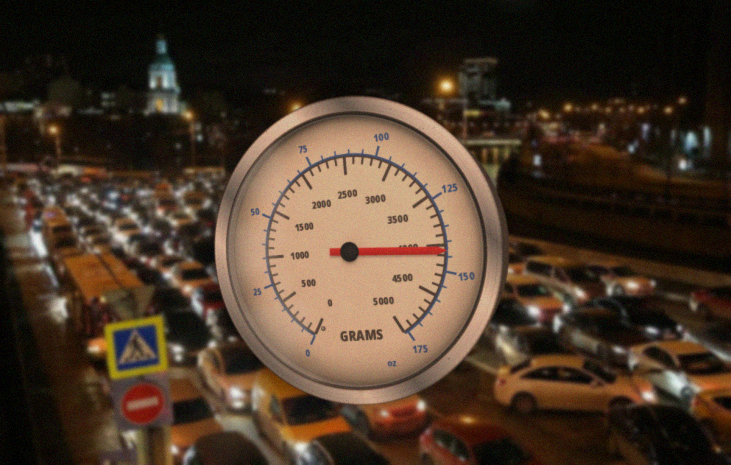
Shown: 4050 g
